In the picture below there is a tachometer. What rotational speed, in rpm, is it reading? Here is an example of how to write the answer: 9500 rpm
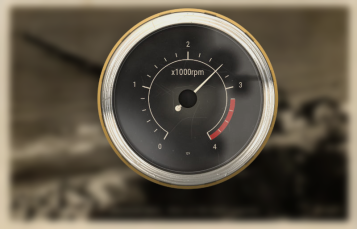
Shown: 2600 rpm
